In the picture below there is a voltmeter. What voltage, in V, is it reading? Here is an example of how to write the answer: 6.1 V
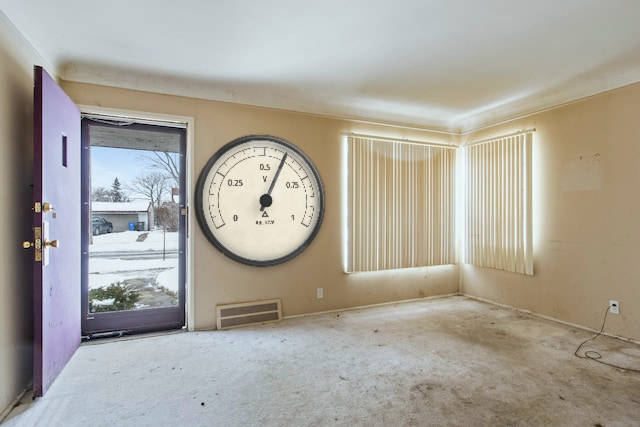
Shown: 0.6 V
